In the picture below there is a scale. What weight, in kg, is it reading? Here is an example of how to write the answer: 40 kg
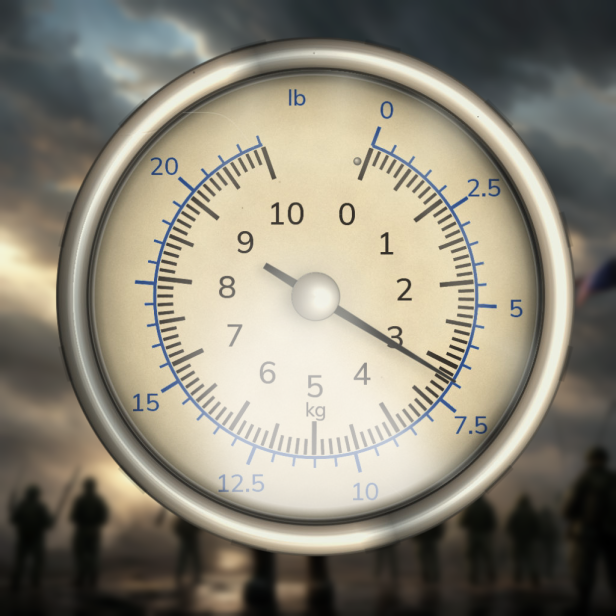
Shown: 3.15 kg
